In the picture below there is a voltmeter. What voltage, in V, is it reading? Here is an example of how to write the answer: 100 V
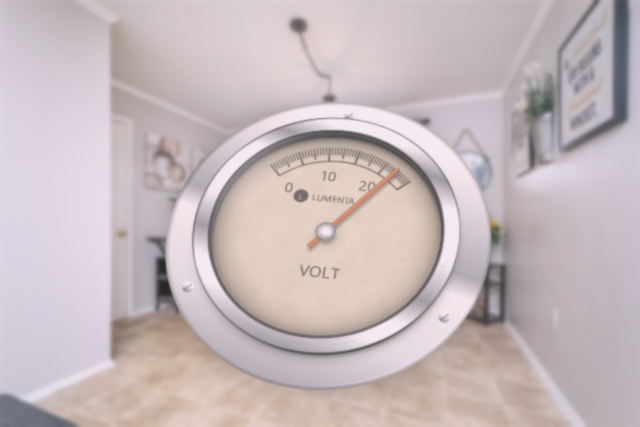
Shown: 22.5 V
